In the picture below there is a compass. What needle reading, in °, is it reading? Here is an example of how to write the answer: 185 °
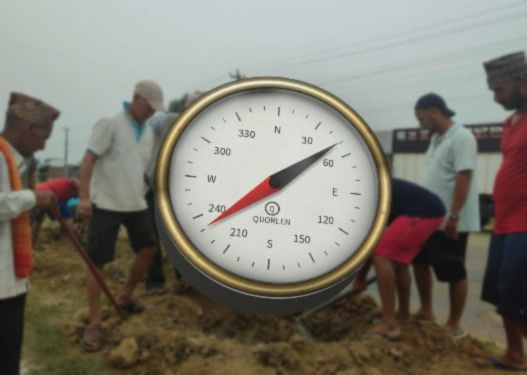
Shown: 230 °
